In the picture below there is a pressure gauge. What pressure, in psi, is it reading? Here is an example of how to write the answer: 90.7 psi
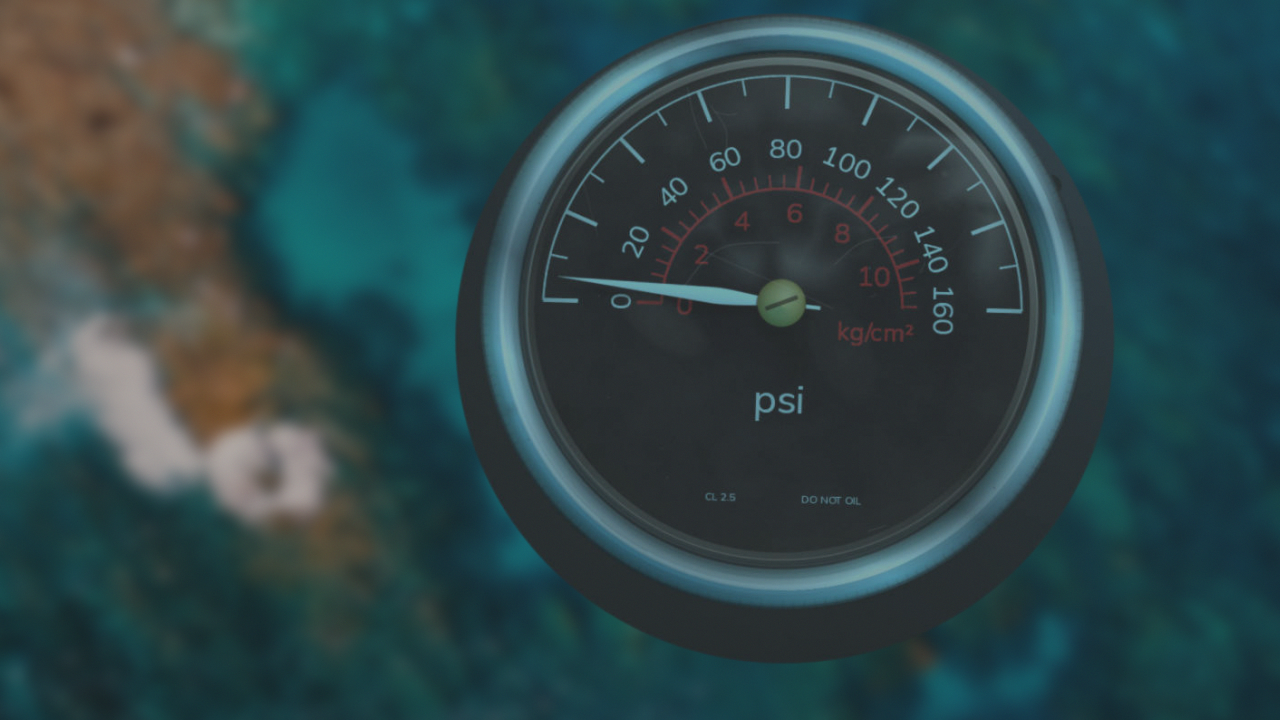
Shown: 5 psi
